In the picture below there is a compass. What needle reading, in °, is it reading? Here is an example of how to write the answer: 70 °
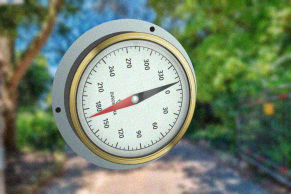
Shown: 170 °
